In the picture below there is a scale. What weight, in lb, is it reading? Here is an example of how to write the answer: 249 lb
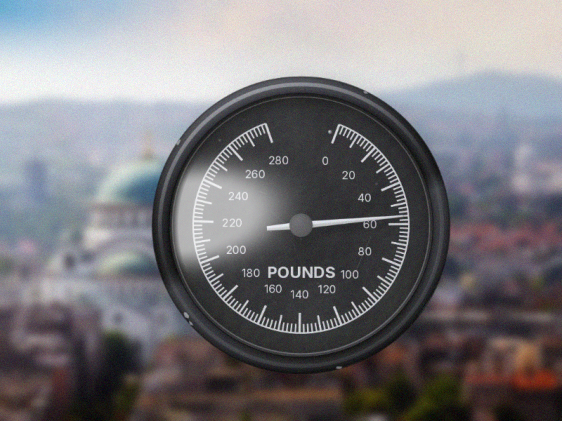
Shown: 56 lb
